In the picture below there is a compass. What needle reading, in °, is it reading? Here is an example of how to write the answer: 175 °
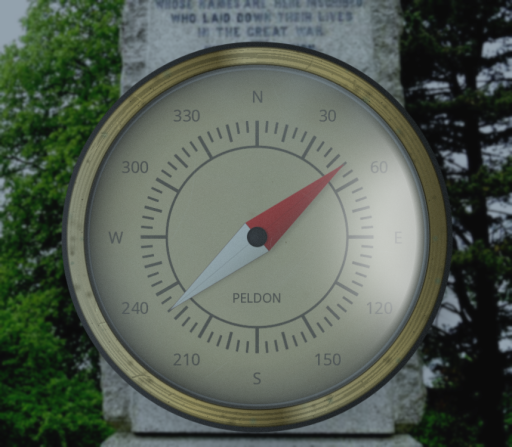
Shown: 50 °
